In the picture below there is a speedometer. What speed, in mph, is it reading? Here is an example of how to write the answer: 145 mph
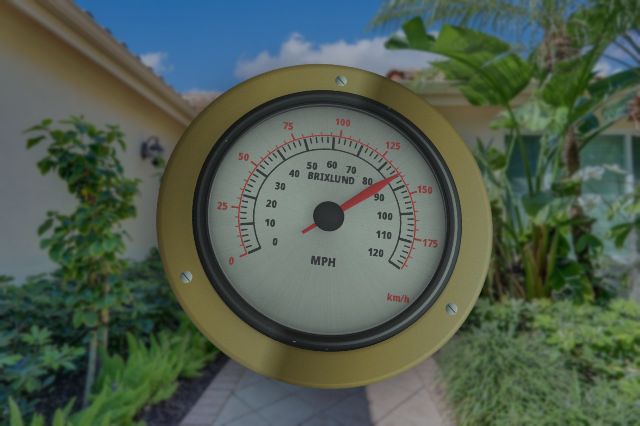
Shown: 86 mph
